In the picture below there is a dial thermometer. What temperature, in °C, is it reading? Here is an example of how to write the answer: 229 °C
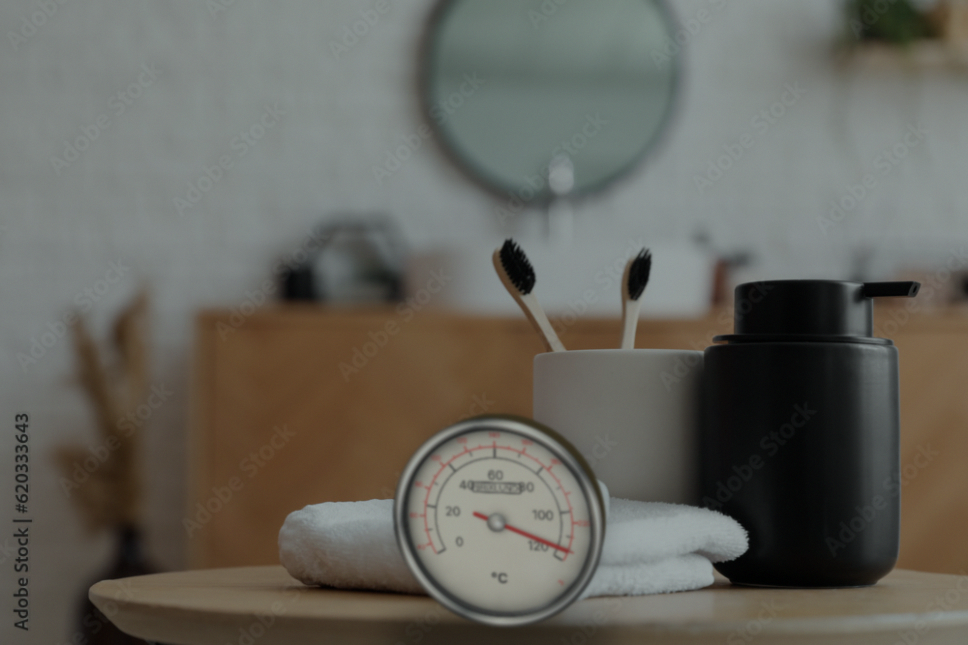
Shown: 115 °C
